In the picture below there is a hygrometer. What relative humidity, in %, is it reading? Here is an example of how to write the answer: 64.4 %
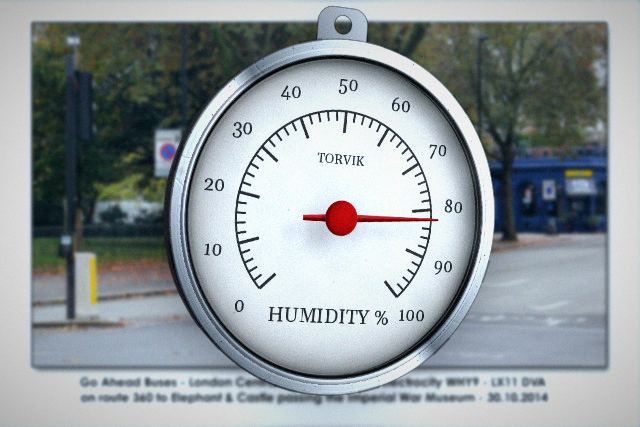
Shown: 82 %
